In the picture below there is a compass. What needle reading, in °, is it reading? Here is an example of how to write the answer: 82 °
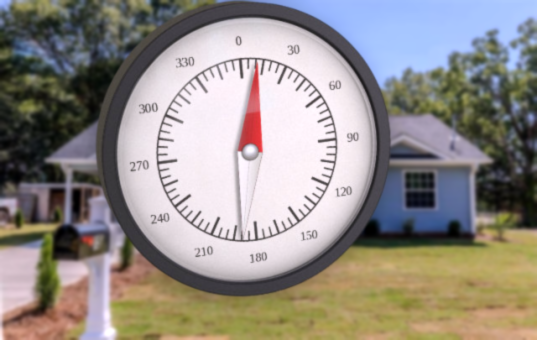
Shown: 10 °
